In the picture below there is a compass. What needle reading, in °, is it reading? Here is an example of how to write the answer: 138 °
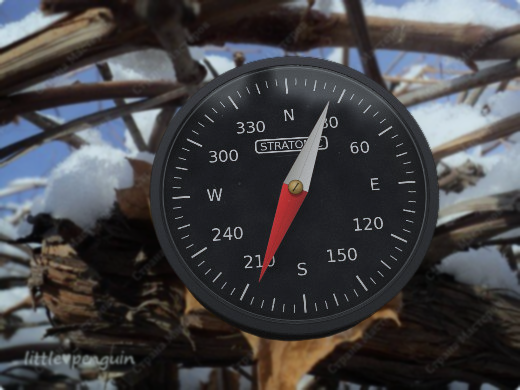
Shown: 205 °
